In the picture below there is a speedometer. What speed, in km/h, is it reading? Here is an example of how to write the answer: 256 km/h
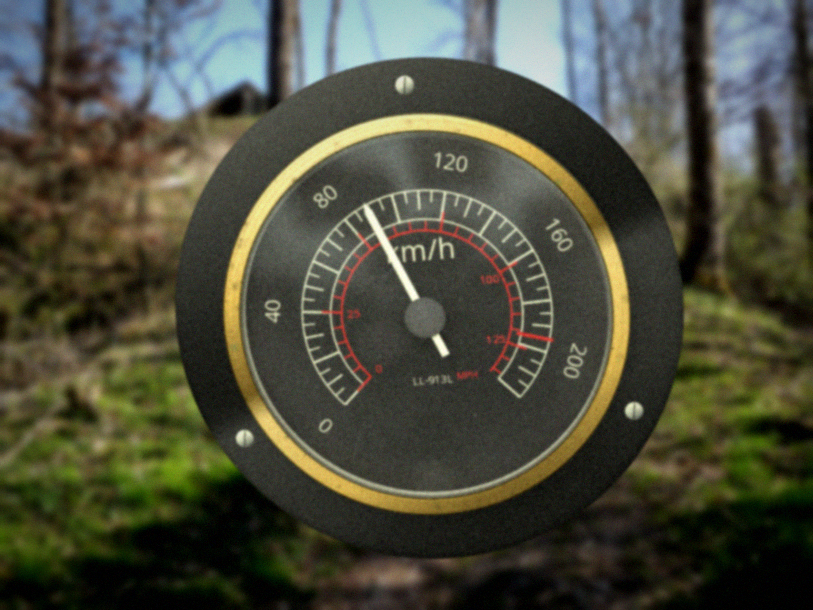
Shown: 90 km/h
